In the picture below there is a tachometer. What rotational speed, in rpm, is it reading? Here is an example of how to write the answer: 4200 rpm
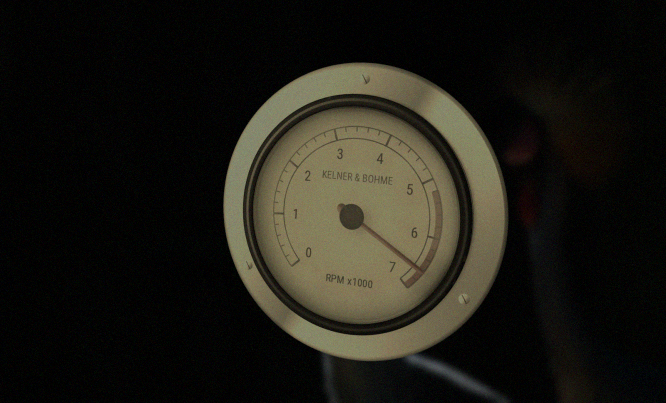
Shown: 6600 rpm
